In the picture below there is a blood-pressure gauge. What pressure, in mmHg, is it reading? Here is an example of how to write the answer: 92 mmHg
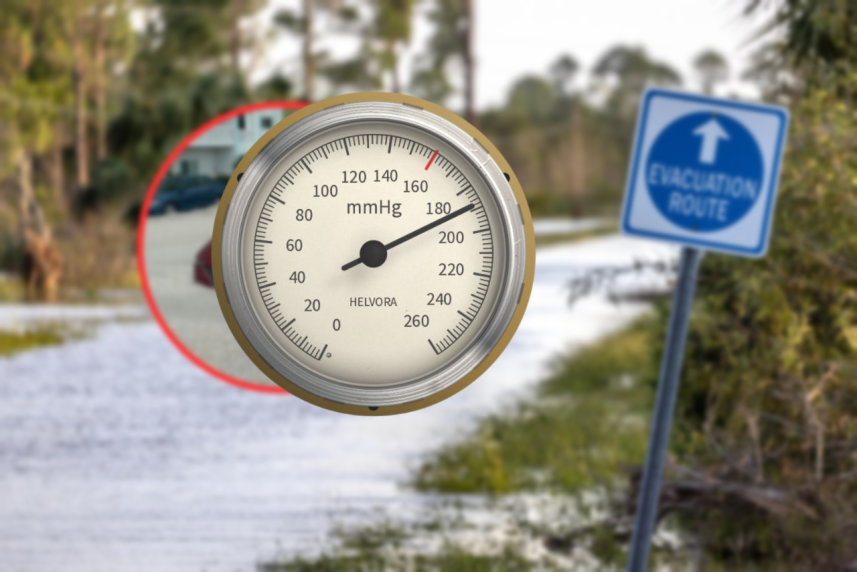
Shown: 188 mmHg
